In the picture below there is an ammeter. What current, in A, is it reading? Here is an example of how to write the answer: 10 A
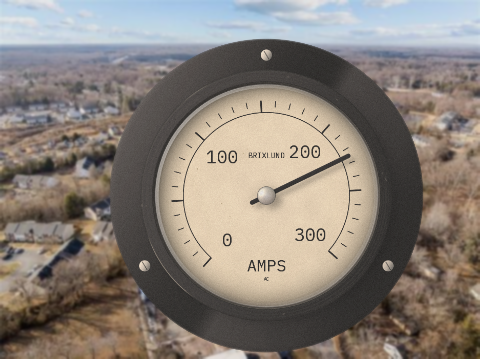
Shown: 225 A
